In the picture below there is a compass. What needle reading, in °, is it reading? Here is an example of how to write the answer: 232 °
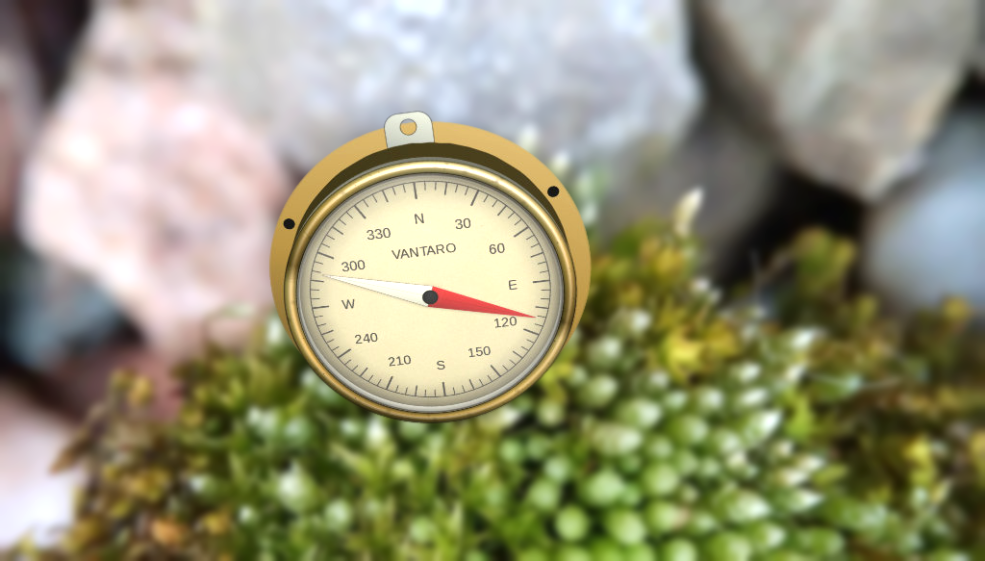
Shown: 110 °
